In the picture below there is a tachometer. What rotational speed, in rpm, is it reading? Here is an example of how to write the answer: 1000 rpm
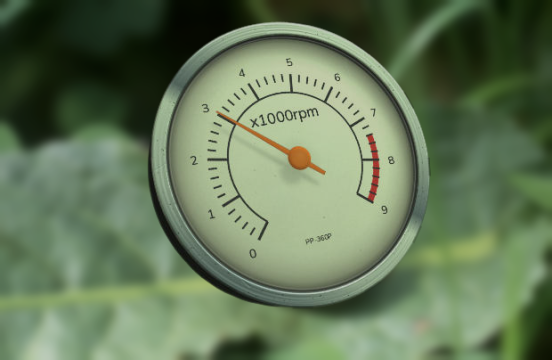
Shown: 3000 rpm
